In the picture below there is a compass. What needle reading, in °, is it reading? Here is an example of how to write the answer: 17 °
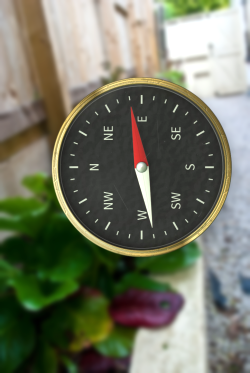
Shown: 80 °
